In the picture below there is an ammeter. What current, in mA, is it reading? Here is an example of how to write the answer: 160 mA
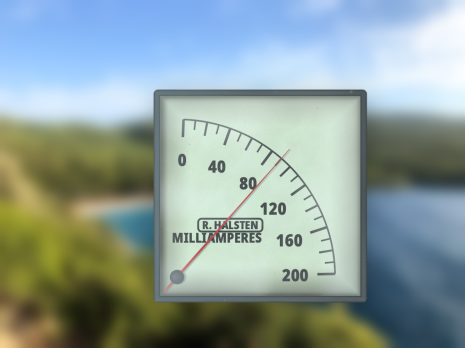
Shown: 90 mA
